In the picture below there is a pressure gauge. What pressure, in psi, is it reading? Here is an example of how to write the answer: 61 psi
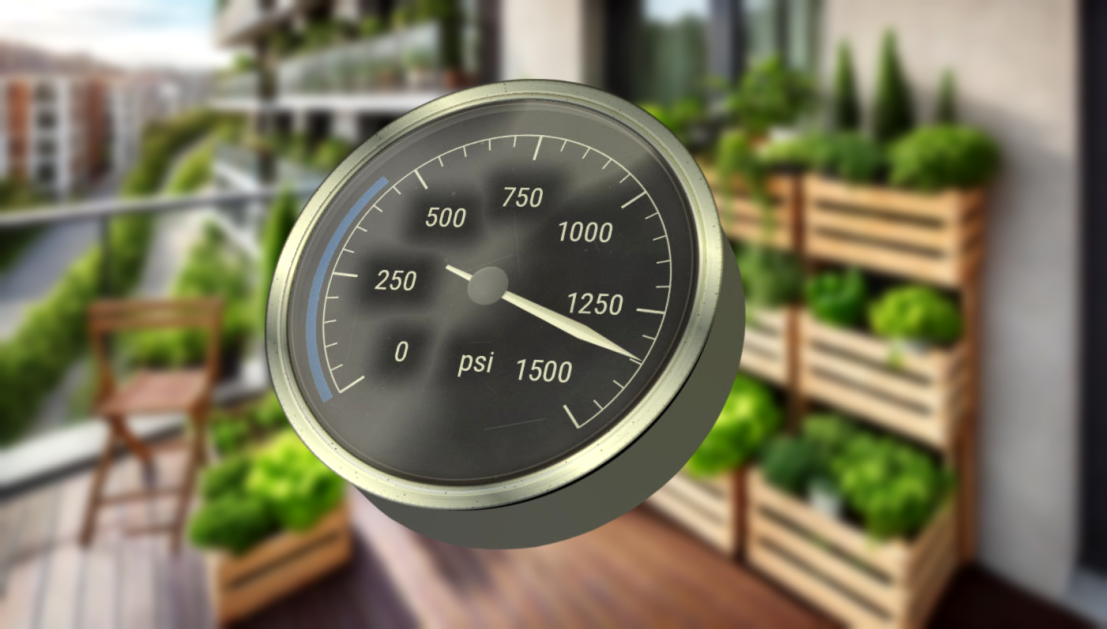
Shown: 1350 psi
